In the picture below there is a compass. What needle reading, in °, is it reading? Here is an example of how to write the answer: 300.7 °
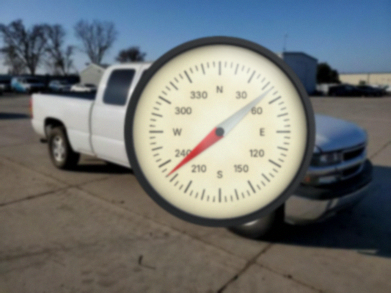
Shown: 230 °
